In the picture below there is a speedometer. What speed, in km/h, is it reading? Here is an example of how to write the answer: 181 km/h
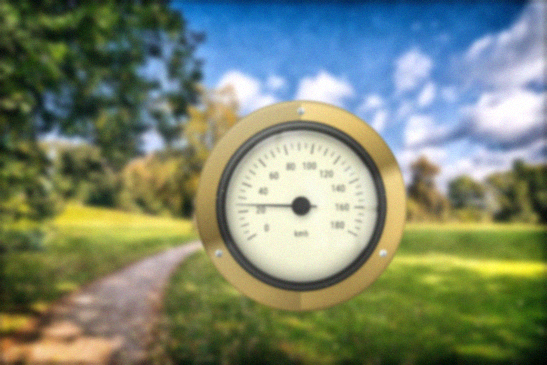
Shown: 25 km/h
